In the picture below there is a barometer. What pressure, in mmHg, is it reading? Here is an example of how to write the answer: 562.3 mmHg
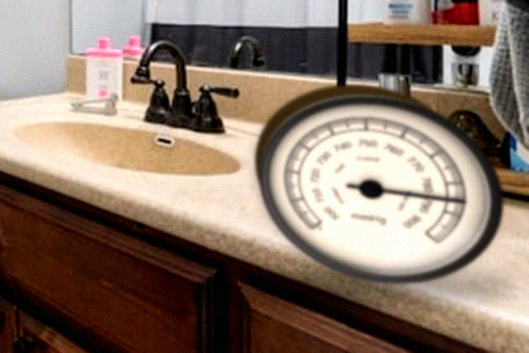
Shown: 785 mmHg
